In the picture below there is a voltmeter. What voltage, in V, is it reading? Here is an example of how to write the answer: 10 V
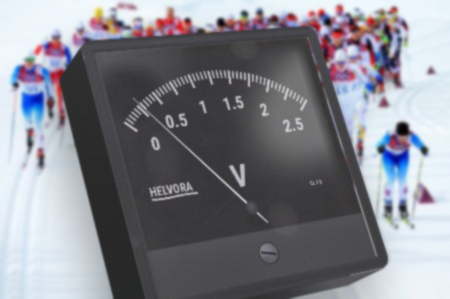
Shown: 0.25 V
